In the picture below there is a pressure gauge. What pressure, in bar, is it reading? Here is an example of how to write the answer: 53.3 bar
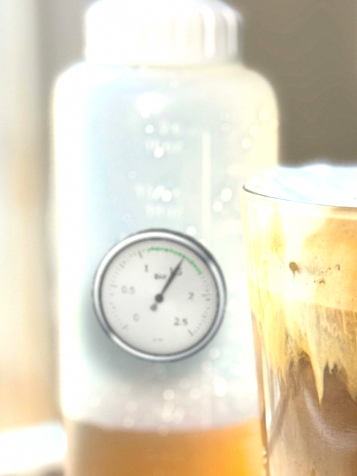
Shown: 1.5 bar
